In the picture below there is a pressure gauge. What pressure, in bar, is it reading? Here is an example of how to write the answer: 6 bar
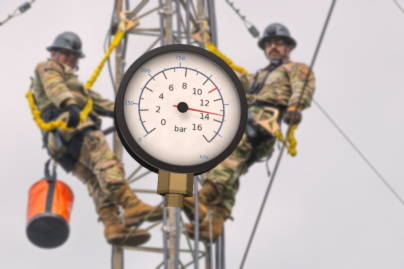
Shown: 13.5 bar
